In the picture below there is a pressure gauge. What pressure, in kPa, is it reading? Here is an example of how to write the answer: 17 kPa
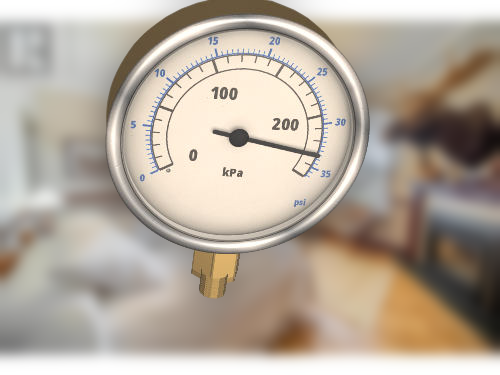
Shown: 230 kPa
